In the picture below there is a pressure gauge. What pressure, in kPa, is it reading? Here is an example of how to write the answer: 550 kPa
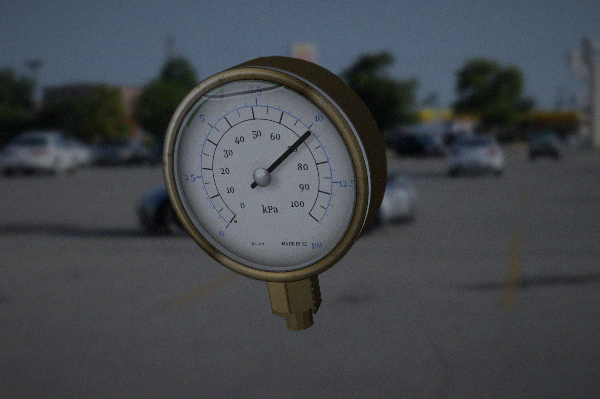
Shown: 70 kPa
